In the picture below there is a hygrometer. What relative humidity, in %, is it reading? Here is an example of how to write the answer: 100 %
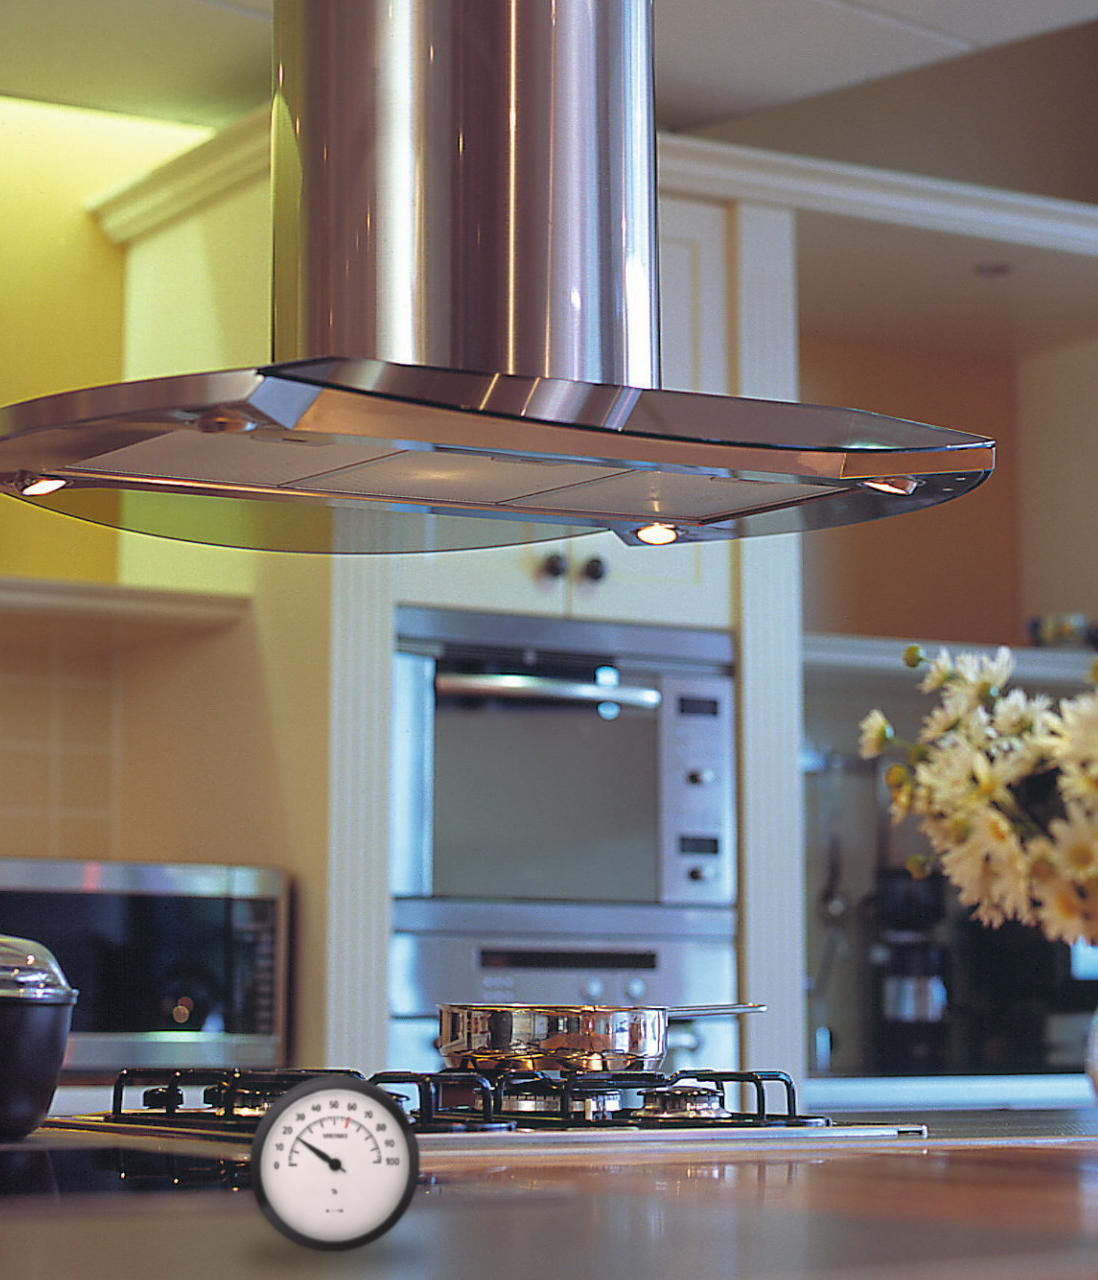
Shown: 20 %
